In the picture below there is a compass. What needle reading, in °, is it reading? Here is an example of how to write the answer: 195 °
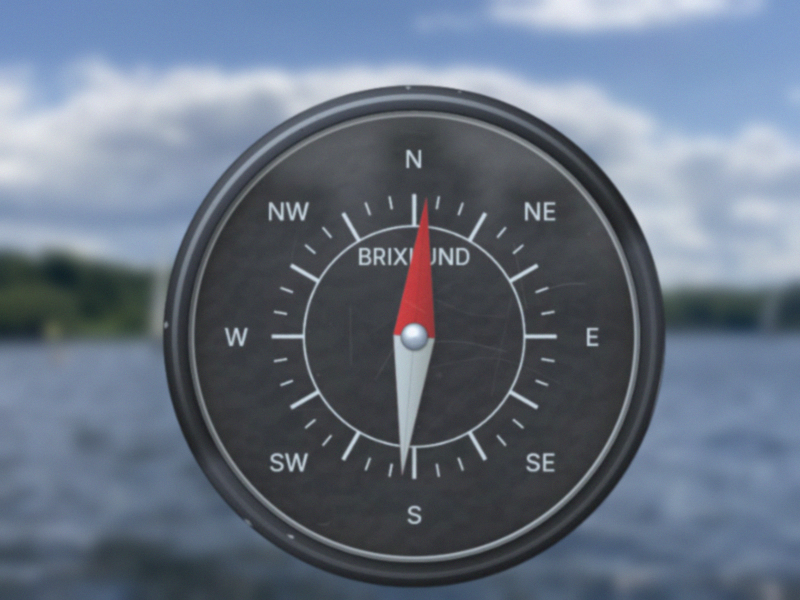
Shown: 5 °
